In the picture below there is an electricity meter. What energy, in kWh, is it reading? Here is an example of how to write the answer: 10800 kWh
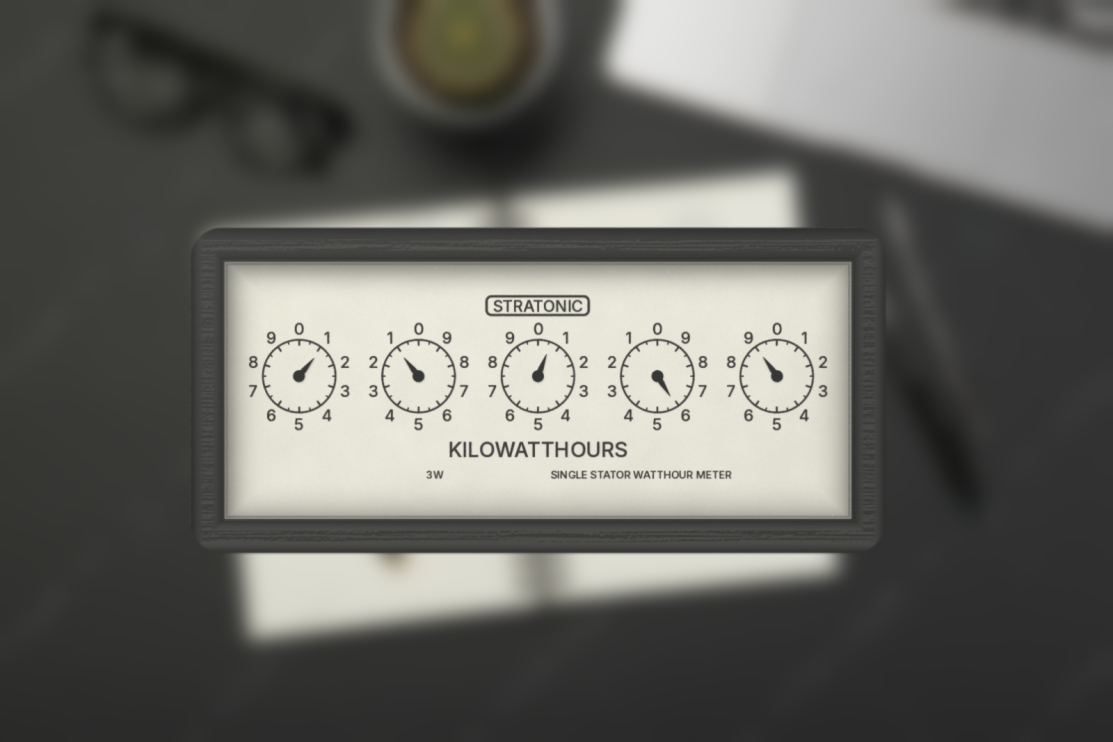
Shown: 11059 kWh
